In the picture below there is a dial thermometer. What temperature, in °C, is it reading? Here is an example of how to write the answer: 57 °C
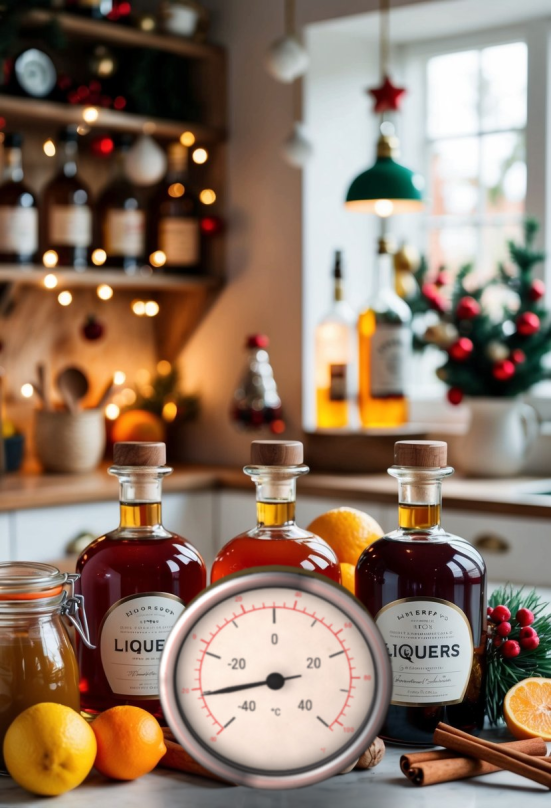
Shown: -30 °C
